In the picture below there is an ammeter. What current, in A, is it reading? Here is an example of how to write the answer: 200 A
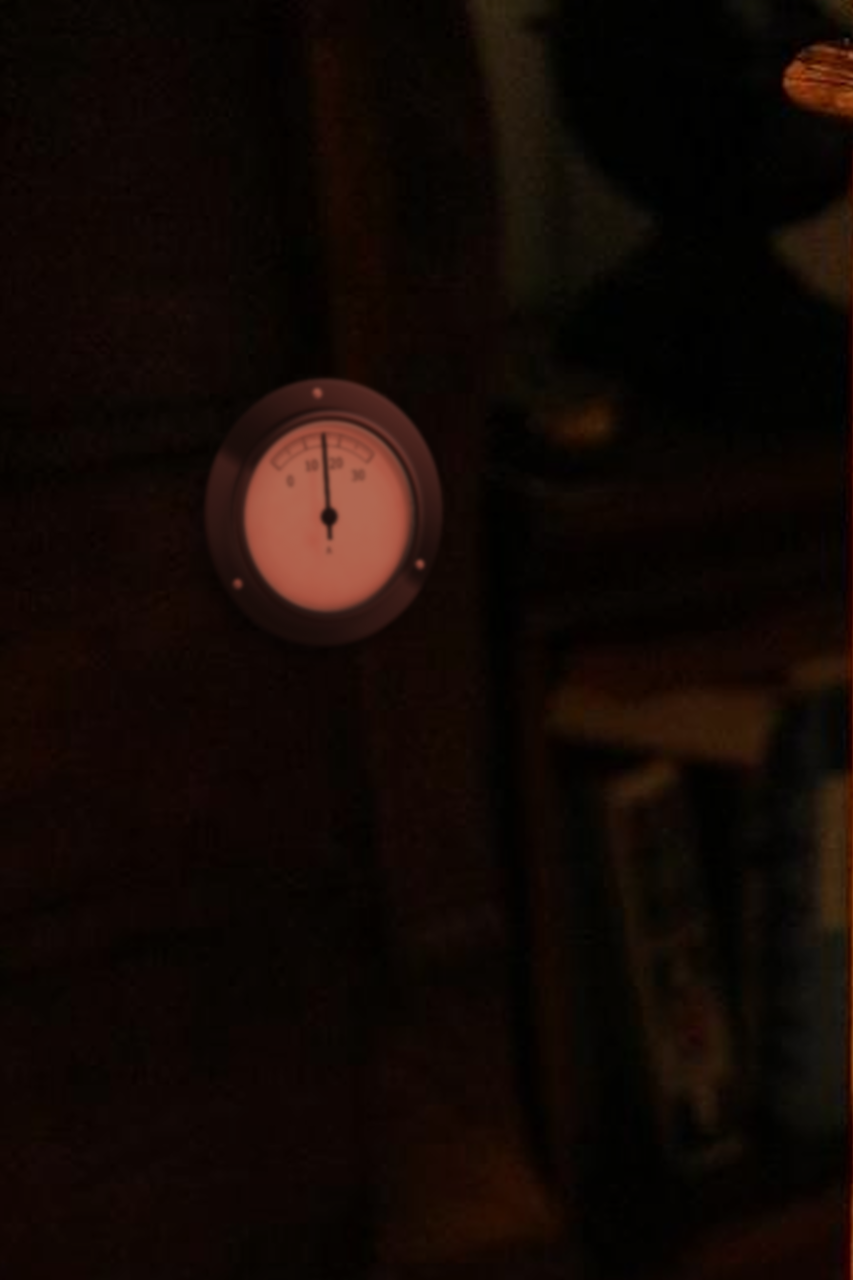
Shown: 15 A
